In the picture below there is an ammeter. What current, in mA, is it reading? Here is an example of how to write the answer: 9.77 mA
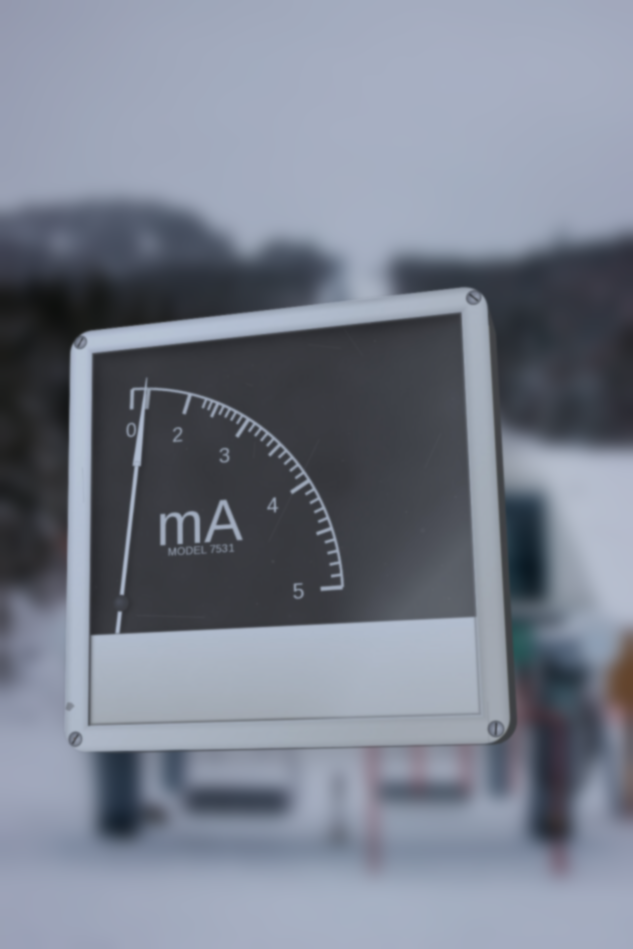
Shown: 1 mA
